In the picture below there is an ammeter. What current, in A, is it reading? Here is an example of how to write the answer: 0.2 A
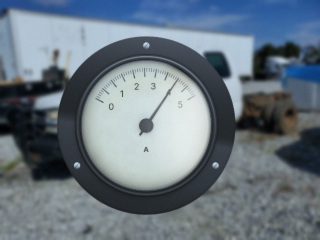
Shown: 4 A
